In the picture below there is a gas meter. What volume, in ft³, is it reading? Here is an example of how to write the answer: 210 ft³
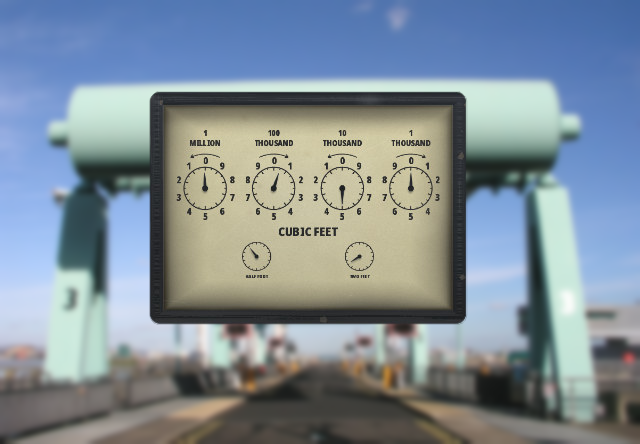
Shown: 5000 ft³
